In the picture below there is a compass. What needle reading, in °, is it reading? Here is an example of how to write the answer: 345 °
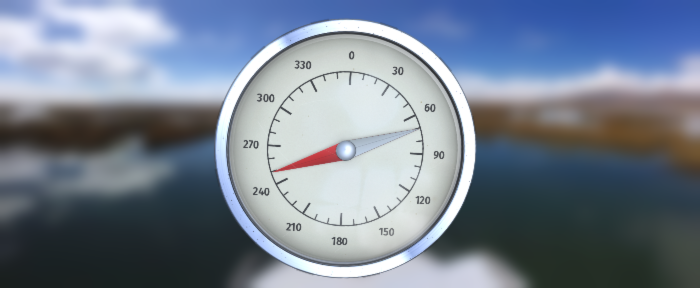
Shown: 250 °
